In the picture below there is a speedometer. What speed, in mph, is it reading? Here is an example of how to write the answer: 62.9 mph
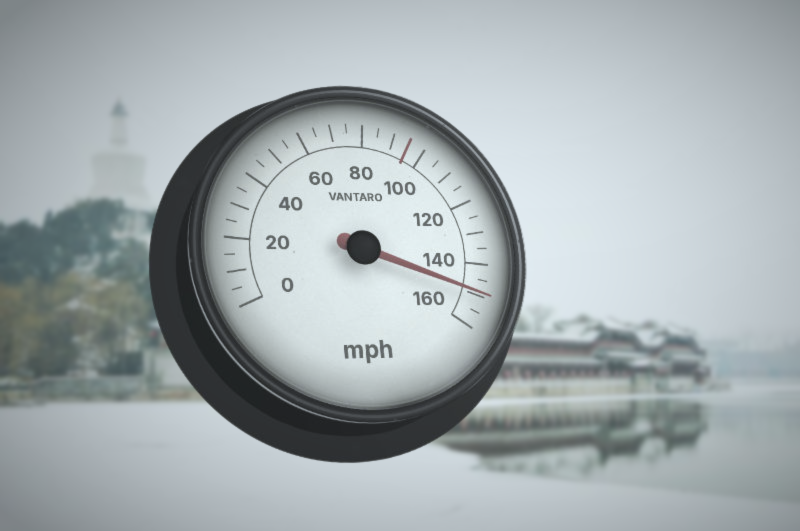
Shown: 150 mph
